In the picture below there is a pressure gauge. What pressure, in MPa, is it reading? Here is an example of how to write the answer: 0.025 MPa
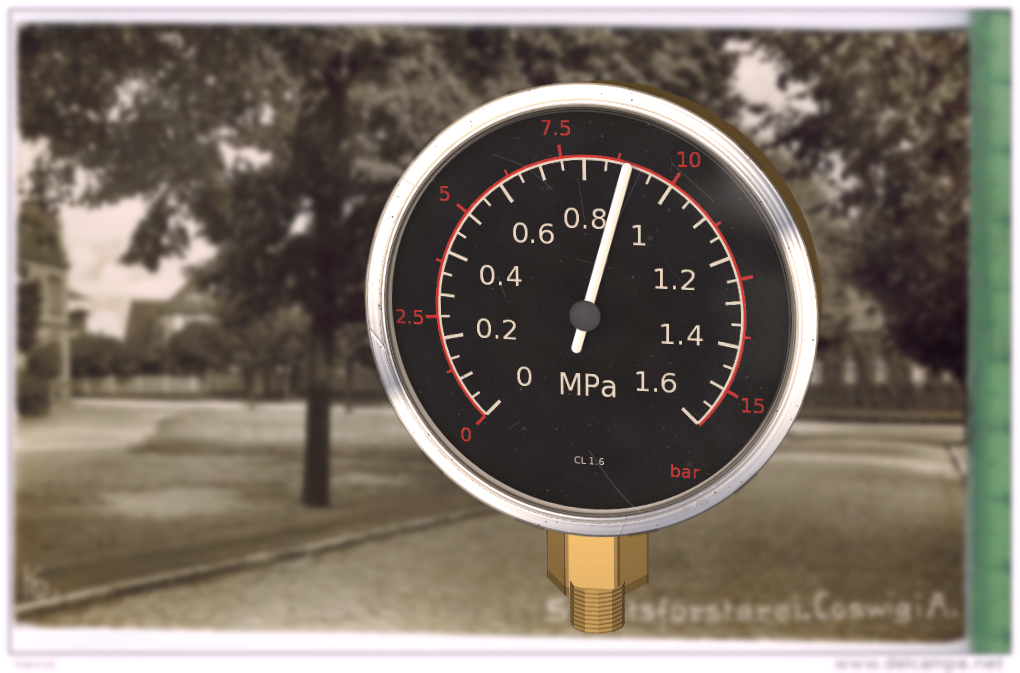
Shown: 0.9 MPa
